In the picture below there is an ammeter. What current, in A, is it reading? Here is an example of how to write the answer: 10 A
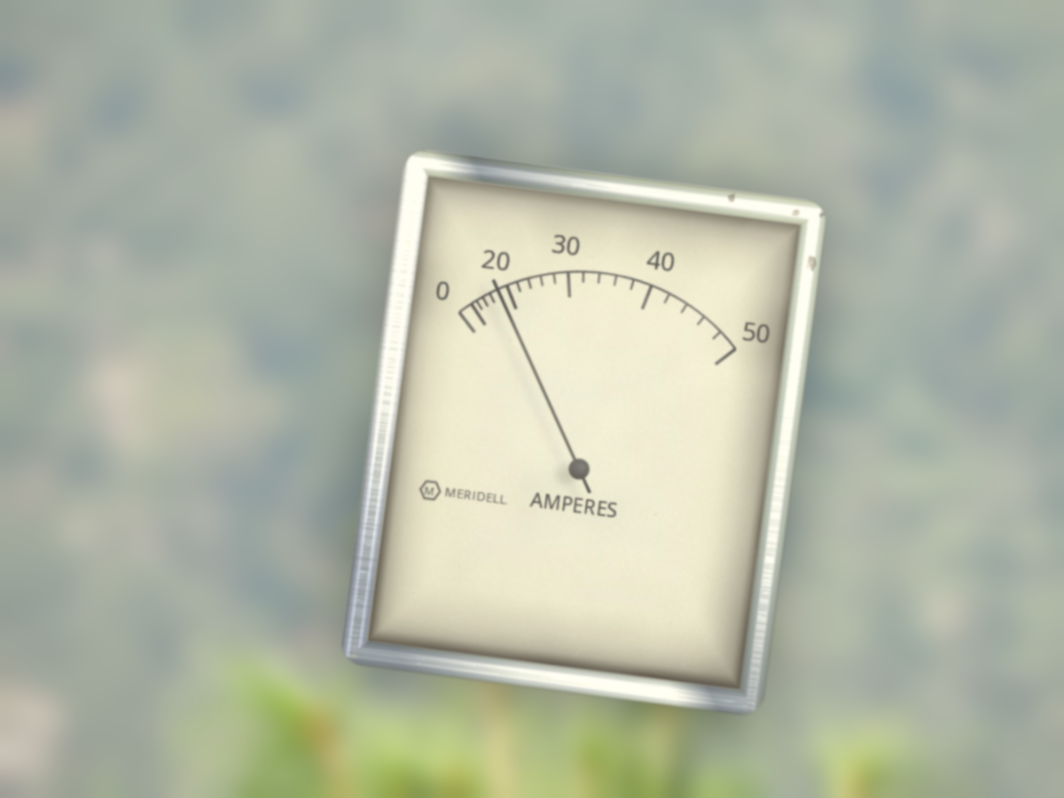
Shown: 18 A
